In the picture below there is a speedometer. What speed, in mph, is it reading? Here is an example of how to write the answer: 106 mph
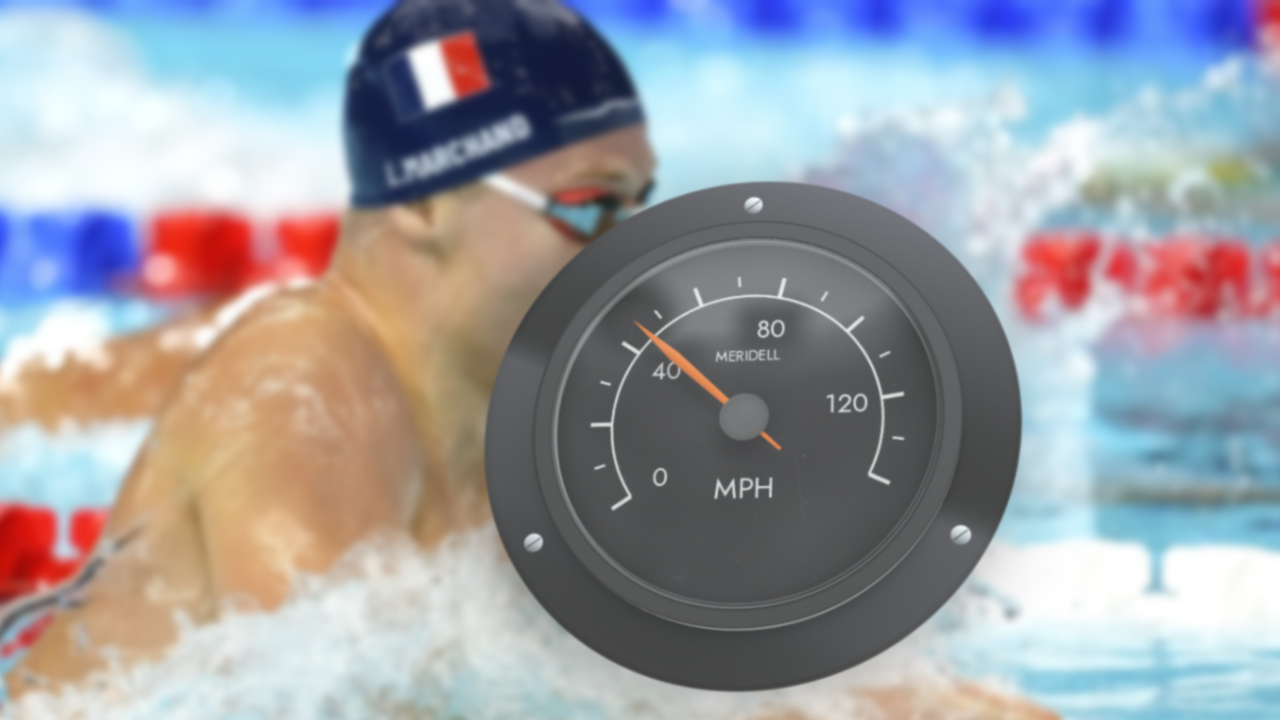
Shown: 45 mph
